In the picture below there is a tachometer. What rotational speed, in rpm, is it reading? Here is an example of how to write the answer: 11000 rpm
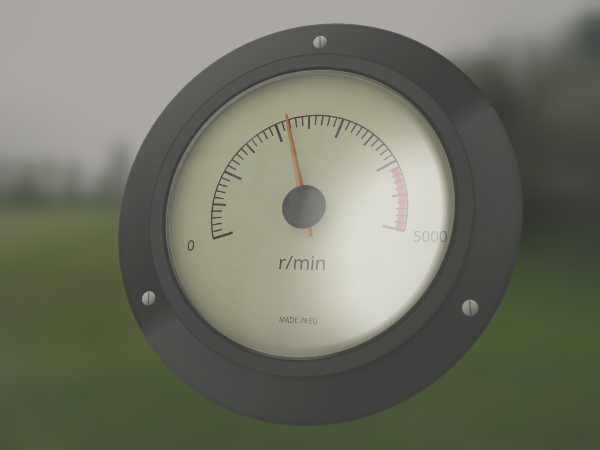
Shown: 2200 rpm
